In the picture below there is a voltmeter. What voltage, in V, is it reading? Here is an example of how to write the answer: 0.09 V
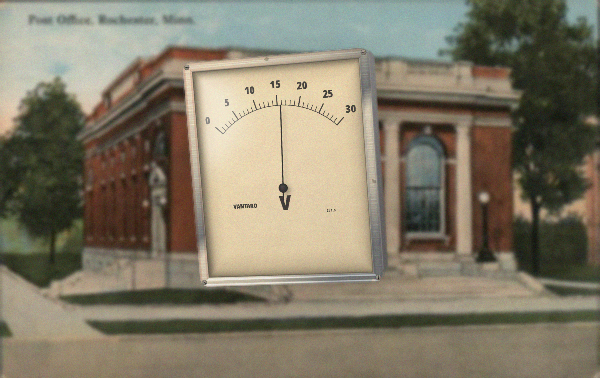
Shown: 16 V
